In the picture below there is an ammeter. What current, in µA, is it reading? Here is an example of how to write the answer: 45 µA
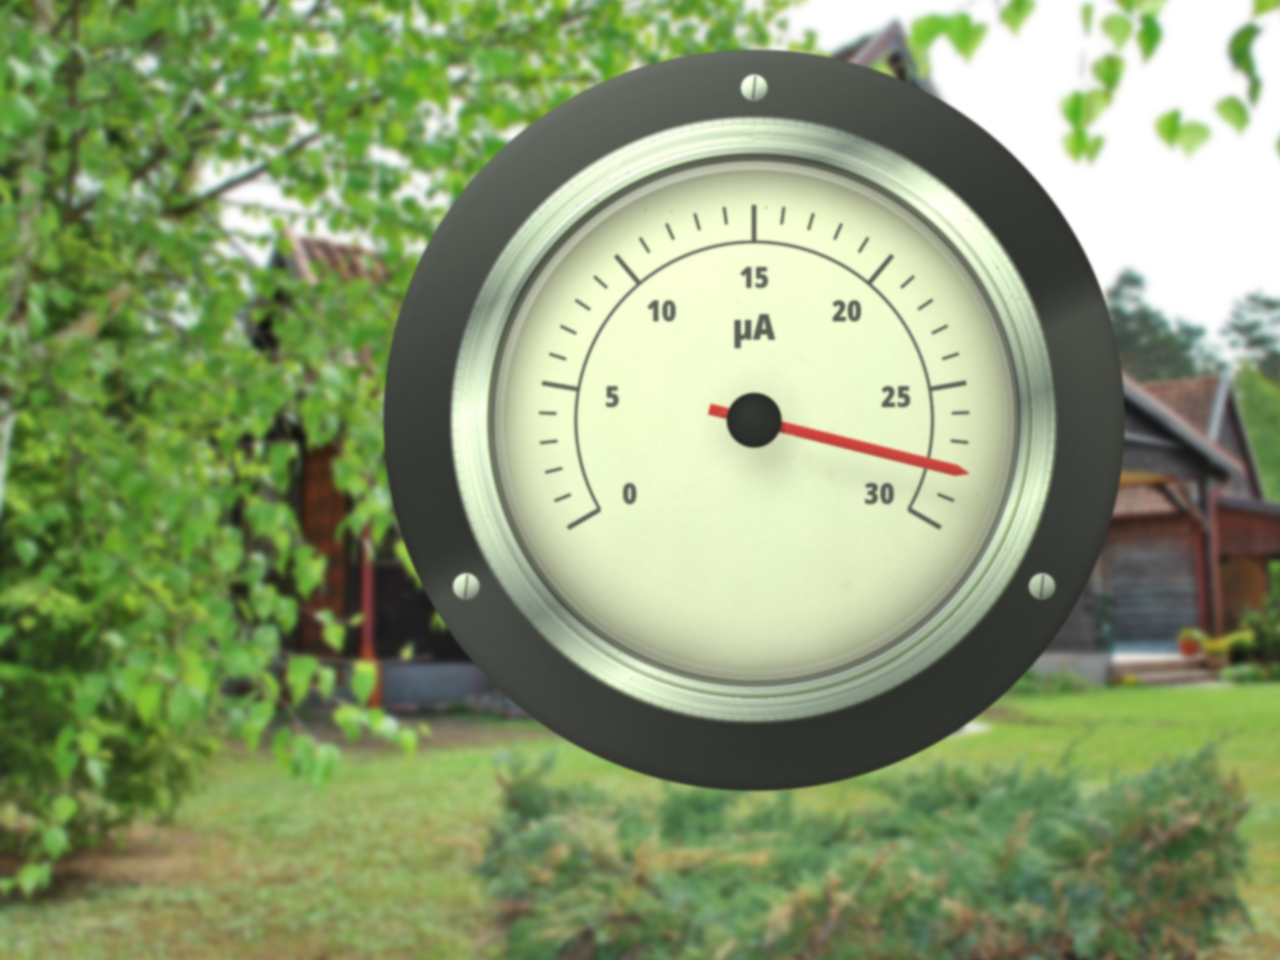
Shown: 28 µA
